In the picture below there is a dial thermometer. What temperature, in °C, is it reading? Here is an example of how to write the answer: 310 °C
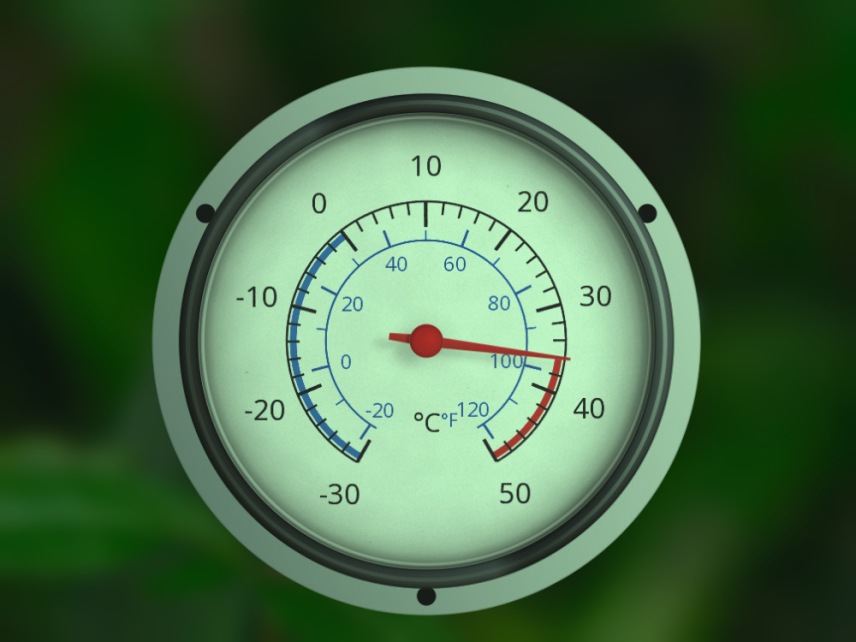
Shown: 36 °C
